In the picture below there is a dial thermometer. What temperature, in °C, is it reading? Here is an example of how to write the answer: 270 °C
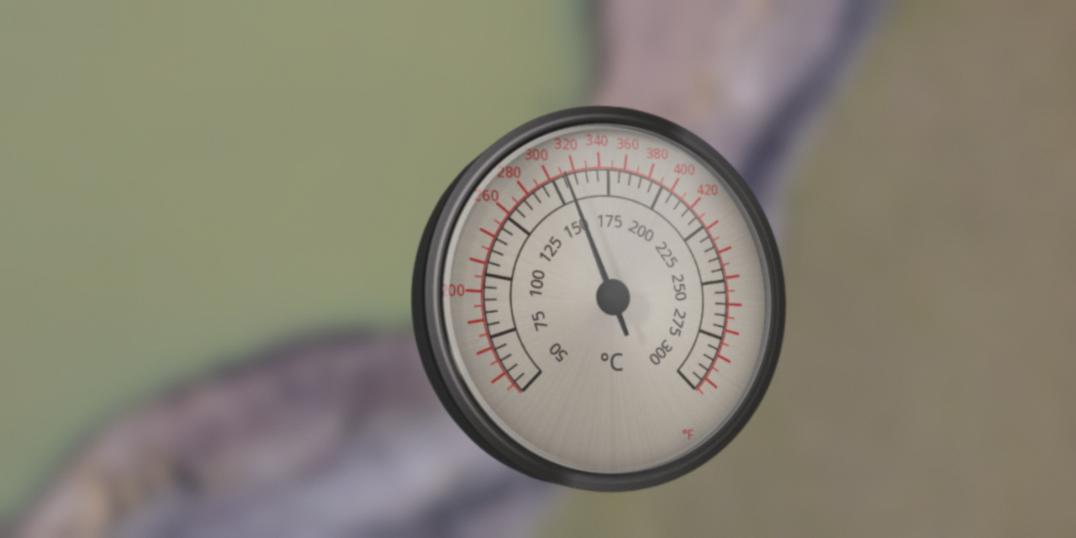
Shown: 155 °C
